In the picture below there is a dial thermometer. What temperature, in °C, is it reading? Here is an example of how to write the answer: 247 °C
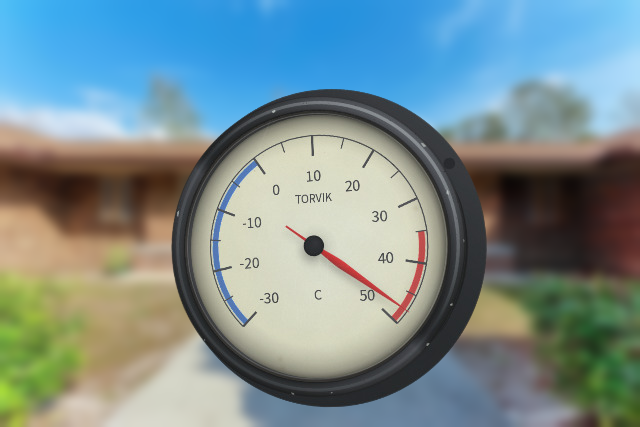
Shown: 47.5 °C
